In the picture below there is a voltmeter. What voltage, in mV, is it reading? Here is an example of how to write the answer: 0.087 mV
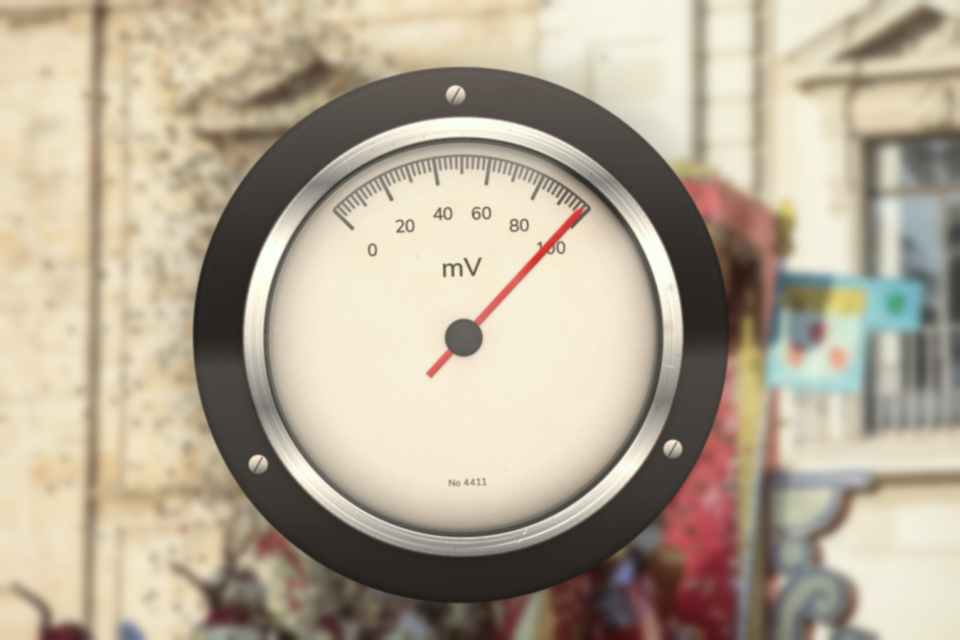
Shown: 98 mV
